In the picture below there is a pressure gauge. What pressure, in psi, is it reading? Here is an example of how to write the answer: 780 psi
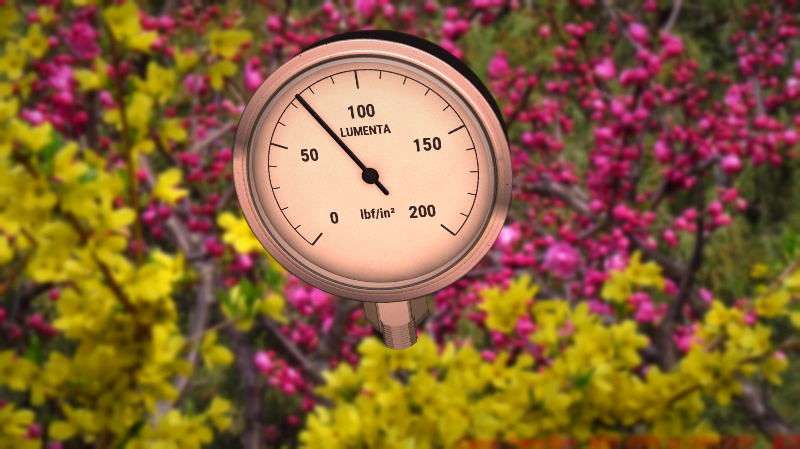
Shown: 75 psi
